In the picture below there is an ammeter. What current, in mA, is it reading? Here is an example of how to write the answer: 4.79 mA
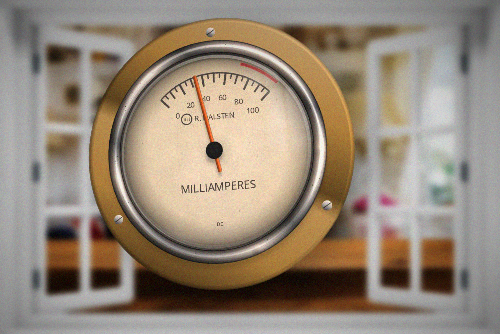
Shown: 35 mA
